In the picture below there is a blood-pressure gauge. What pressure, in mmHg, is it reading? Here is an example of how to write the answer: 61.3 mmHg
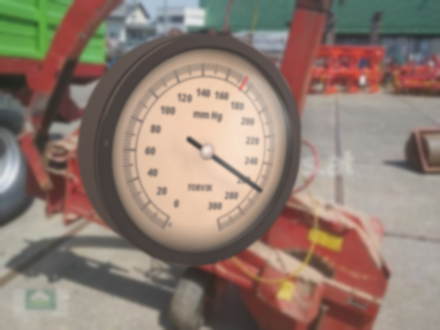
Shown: 260 mmHg
